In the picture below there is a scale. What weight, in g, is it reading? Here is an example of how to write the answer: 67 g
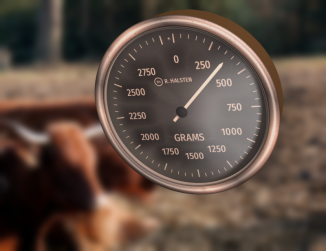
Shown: 375 g
